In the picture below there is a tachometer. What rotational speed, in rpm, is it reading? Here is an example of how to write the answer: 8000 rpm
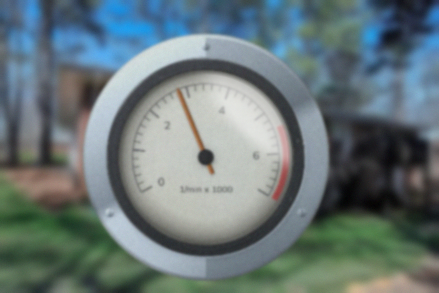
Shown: 2800 rpm
